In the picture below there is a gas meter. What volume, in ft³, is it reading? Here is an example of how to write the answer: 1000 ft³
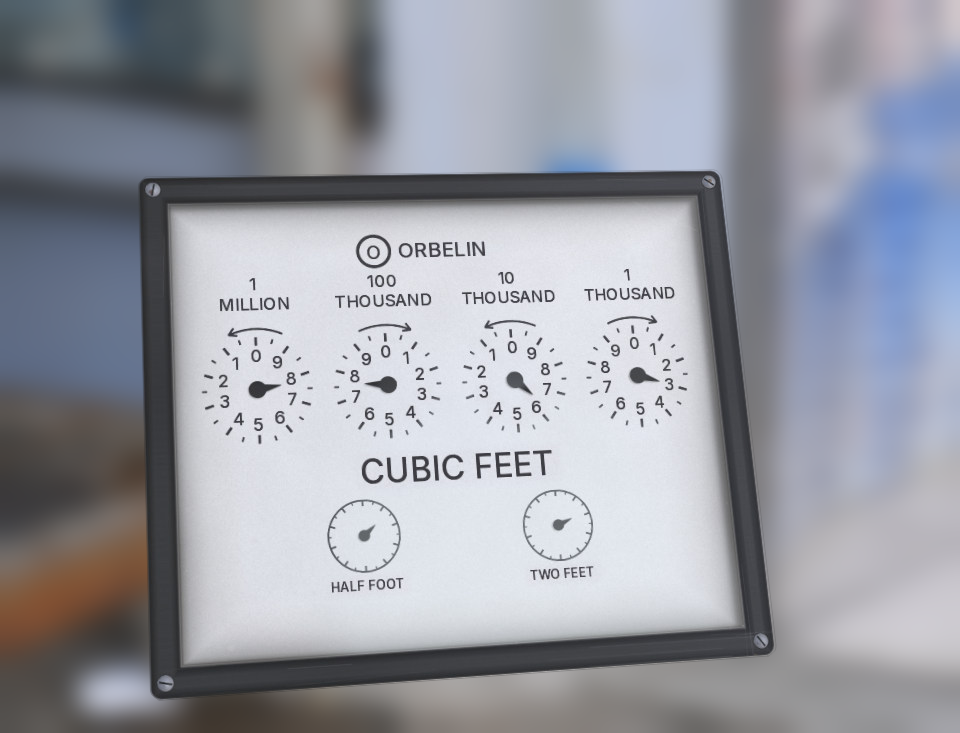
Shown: 776300 ft³
